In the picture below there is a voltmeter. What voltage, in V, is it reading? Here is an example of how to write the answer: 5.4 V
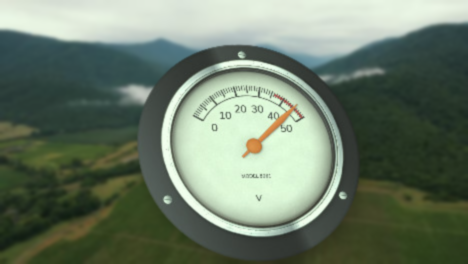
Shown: 45 V
